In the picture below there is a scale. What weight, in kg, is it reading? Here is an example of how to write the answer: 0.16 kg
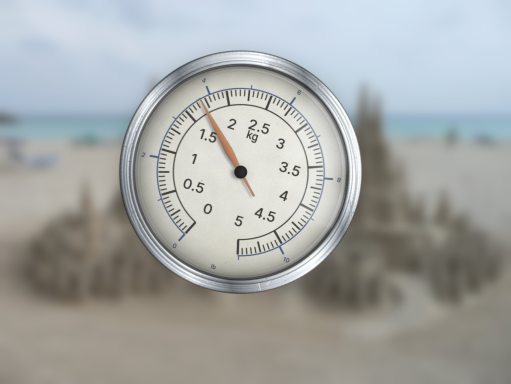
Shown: 1.7 kg
